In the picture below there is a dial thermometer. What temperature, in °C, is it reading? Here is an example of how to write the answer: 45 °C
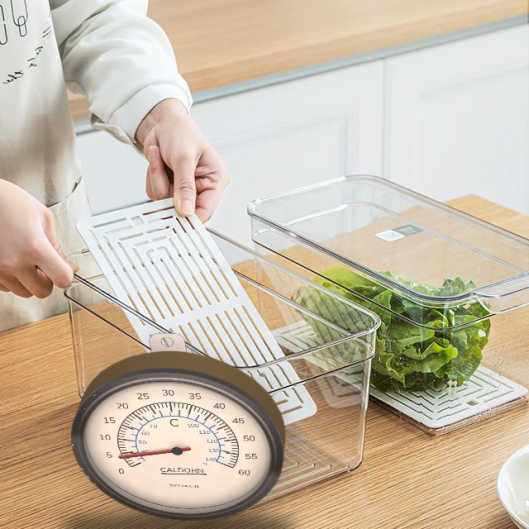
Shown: 5 °C
